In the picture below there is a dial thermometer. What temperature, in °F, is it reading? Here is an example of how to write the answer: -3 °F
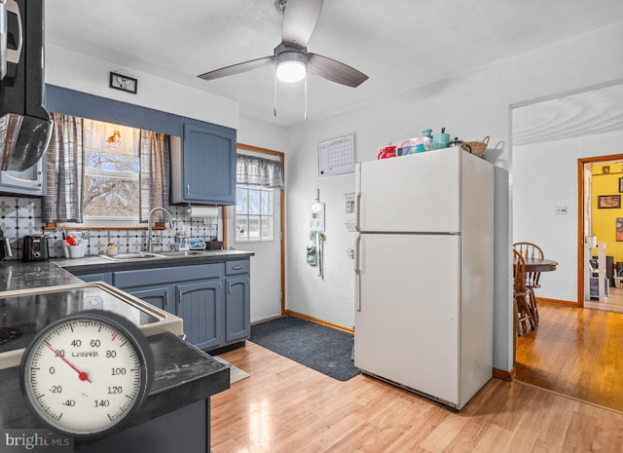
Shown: 20 °F
